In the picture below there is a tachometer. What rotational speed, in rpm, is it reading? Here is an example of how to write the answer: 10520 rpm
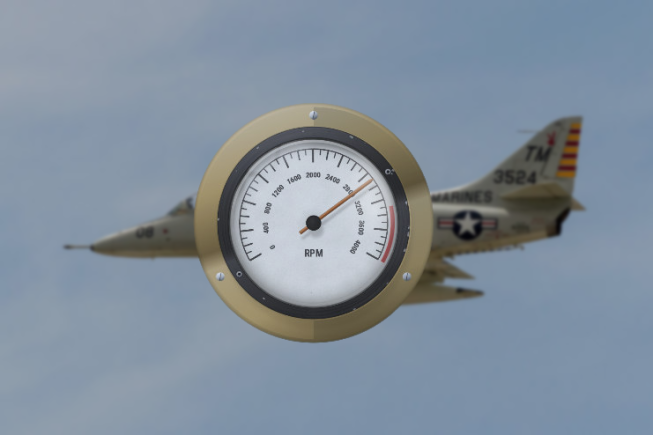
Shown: 2900 rpm
